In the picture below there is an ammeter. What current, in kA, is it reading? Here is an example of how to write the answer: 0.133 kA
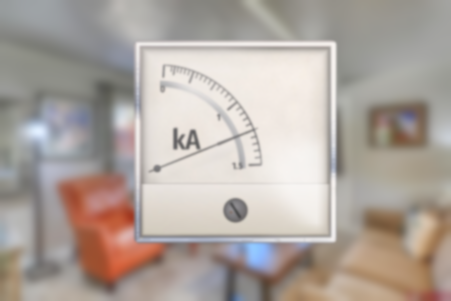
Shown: 1.25 kA
